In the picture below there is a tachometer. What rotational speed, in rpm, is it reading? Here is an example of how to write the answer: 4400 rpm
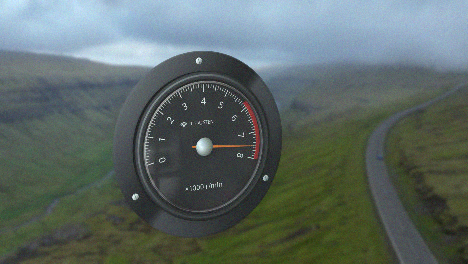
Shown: 7500 rpm
